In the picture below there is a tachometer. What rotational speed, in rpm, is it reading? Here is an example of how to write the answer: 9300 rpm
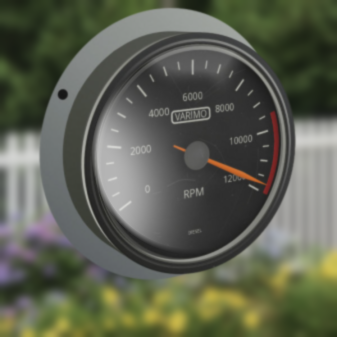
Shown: 11750 rpm
